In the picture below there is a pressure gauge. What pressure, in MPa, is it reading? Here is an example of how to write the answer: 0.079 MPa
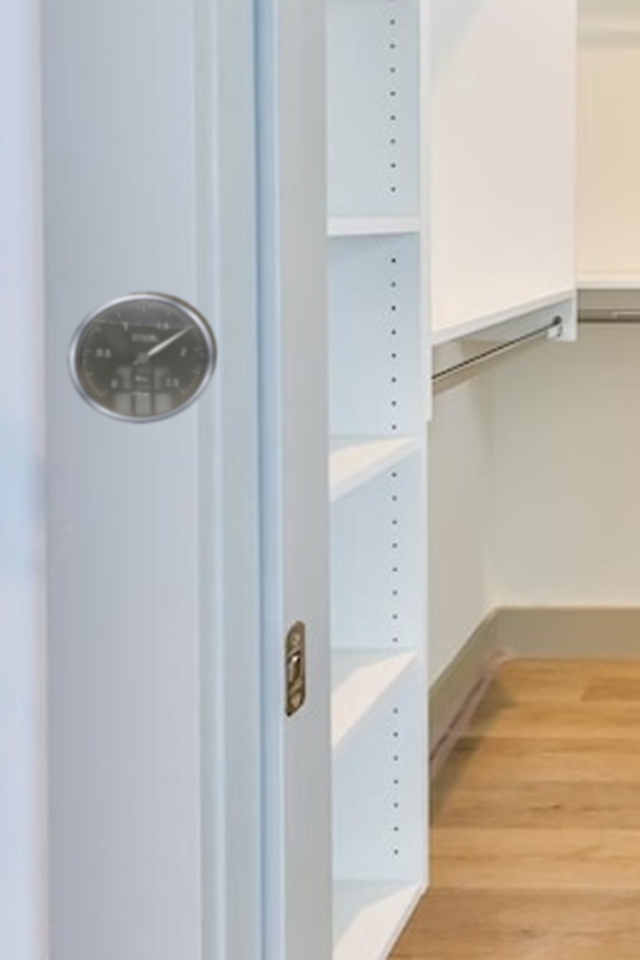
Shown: 1.75 MPa
